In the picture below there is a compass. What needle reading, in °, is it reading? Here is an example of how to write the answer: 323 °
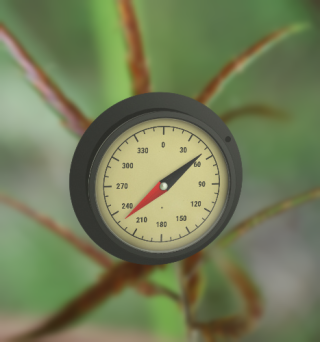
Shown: 230 °
